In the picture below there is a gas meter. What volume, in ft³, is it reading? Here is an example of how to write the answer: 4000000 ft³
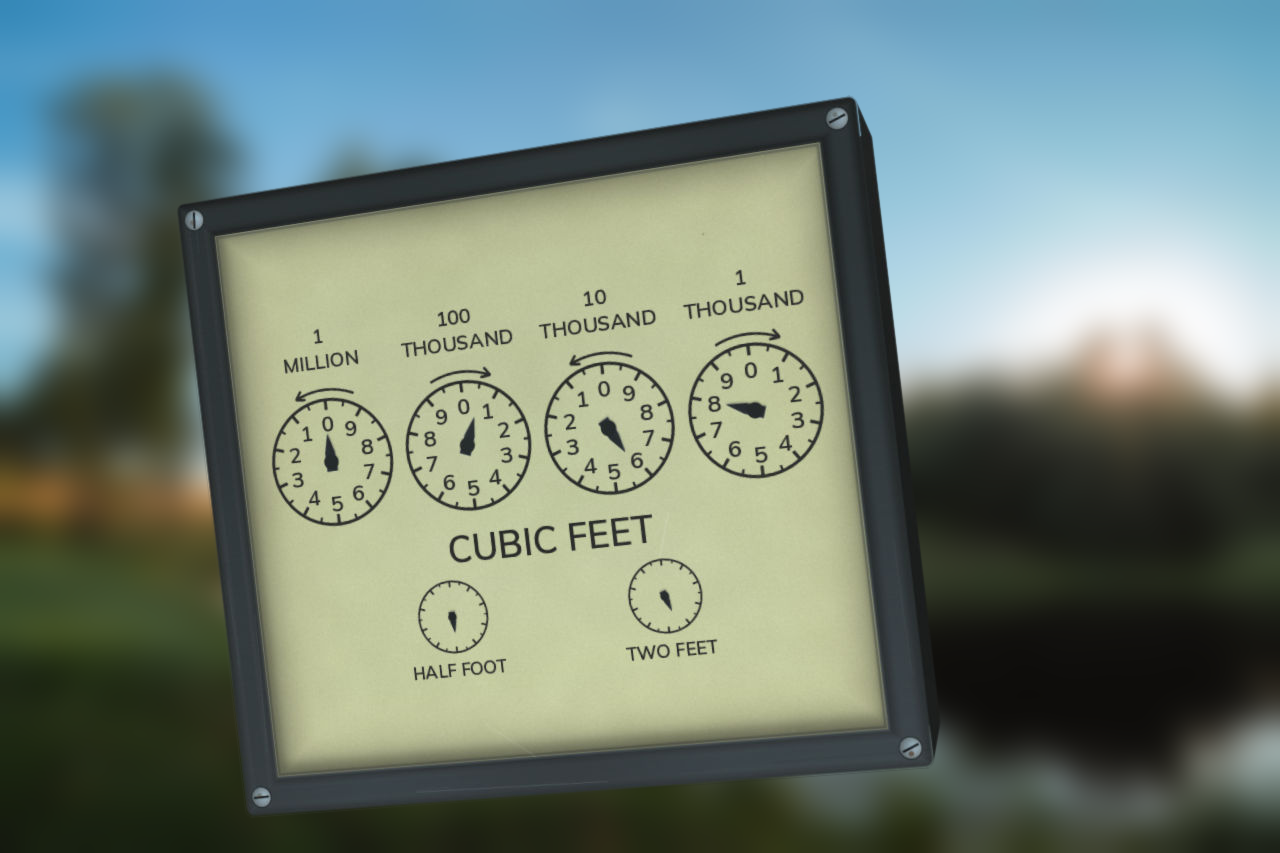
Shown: 5800 ft³
